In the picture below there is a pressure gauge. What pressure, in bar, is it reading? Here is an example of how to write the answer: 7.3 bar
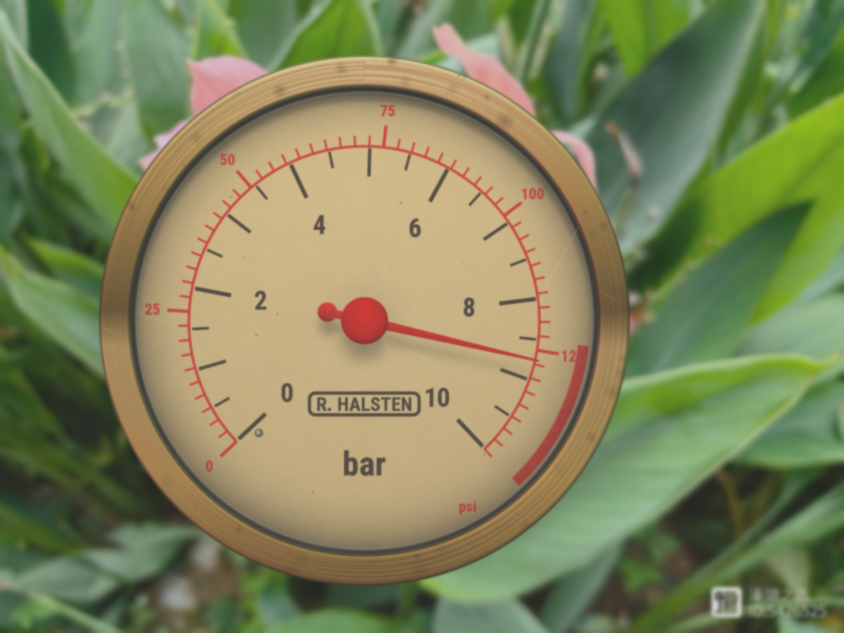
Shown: 8.75 bar
